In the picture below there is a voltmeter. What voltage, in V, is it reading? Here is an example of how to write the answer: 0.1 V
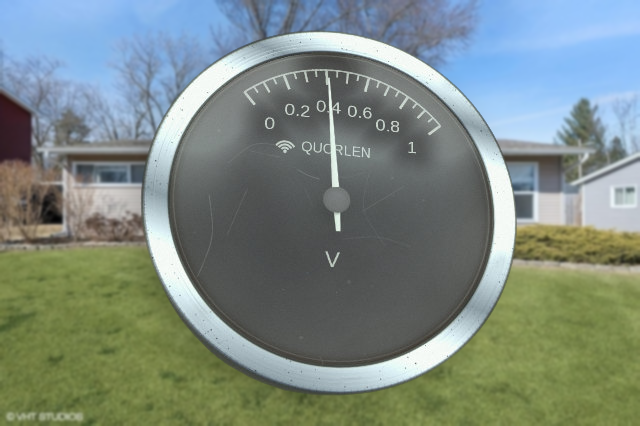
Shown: 0.4 V
